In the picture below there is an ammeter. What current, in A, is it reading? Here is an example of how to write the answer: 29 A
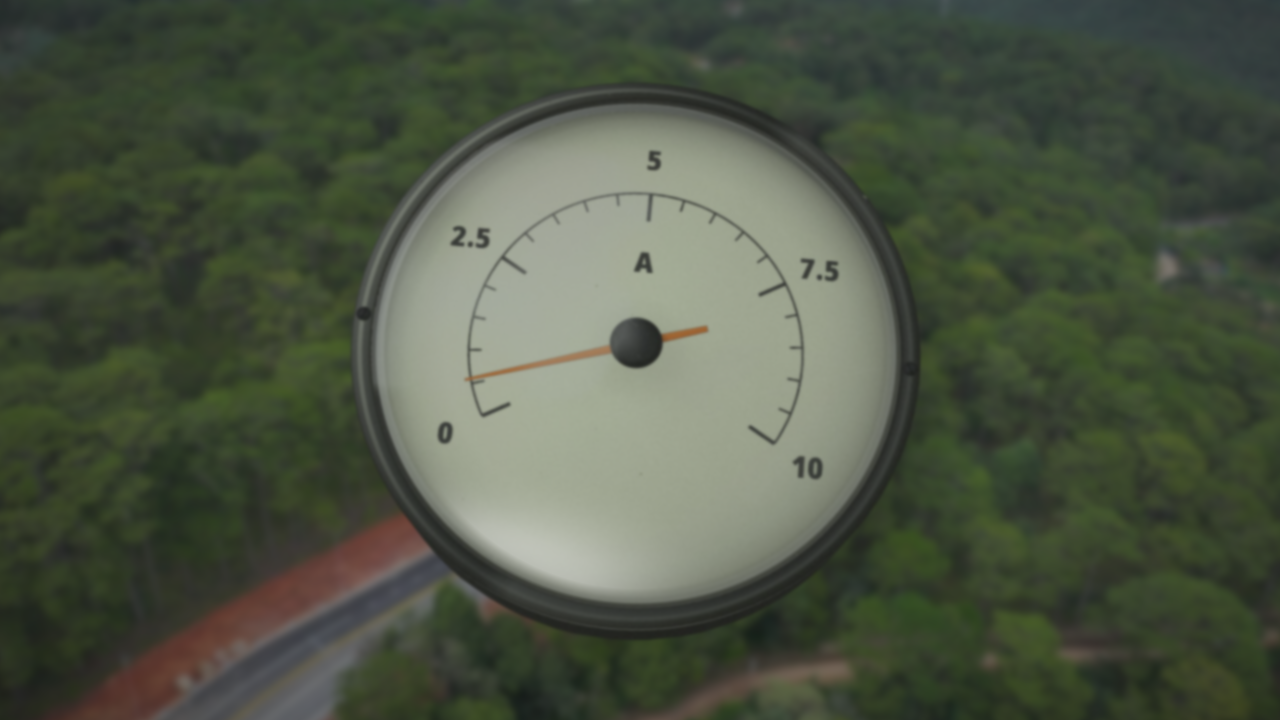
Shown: 0.5 A
